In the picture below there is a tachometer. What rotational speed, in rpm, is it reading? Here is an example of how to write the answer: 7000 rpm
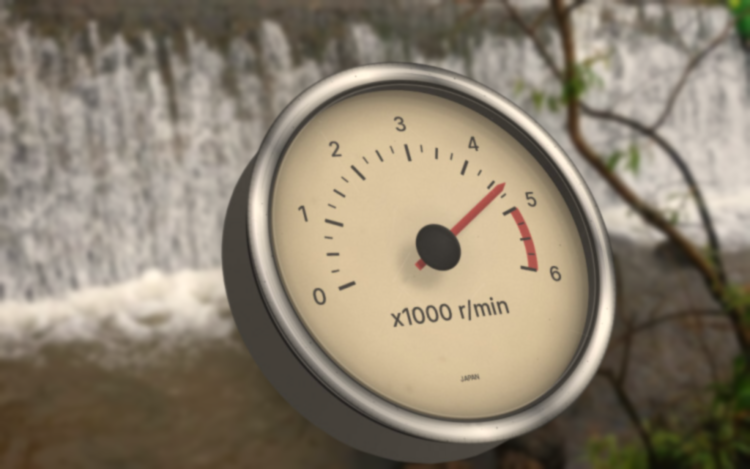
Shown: 4625 rpm
